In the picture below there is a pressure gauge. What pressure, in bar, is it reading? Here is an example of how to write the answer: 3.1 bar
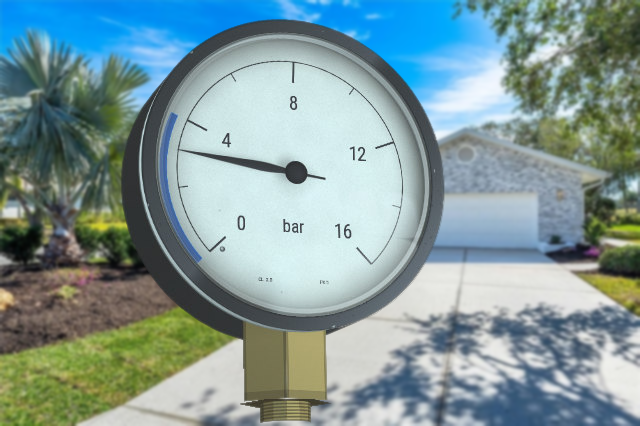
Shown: 3 bar
